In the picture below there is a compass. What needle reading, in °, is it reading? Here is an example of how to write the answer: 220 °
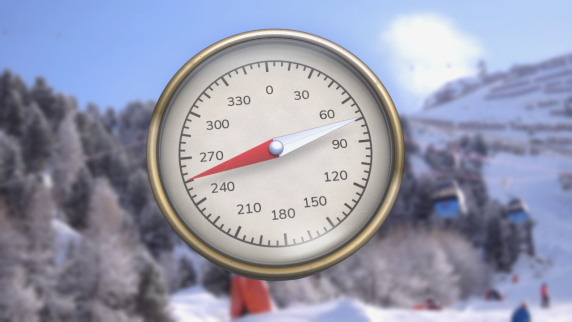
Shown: 255 °
